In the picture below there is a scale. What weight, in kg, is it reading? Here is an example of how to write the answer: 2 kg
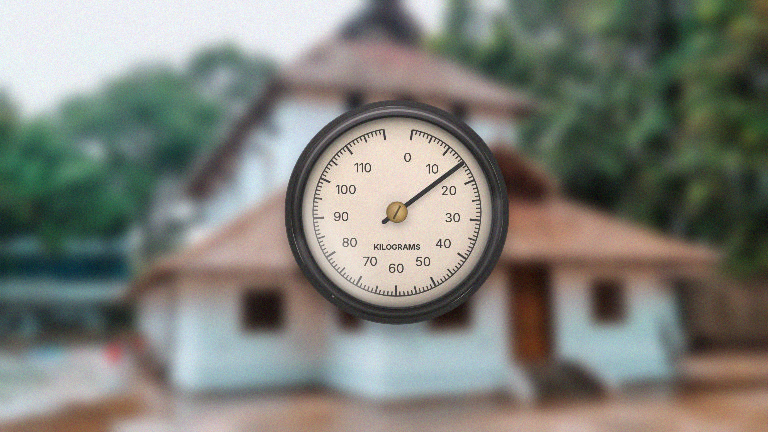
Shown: 15 kg
